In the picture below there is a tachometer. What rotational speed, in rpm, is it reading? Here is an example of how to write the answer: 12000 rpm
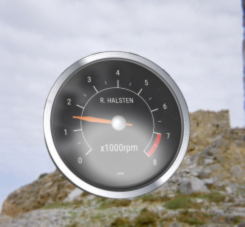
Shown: 1500 rpm
